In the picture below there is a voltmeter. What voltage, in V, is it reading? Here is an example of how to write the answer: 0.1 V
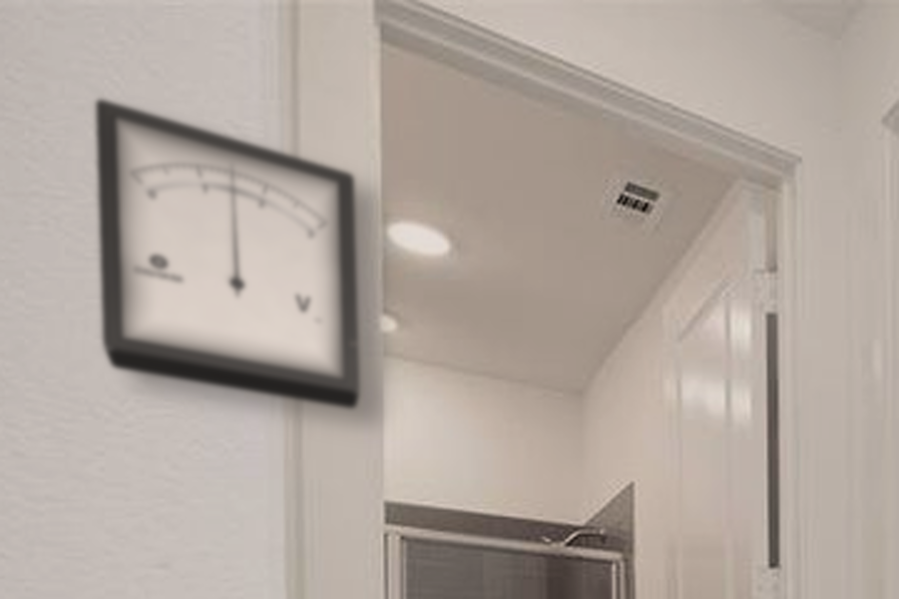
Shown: 1.5 V
